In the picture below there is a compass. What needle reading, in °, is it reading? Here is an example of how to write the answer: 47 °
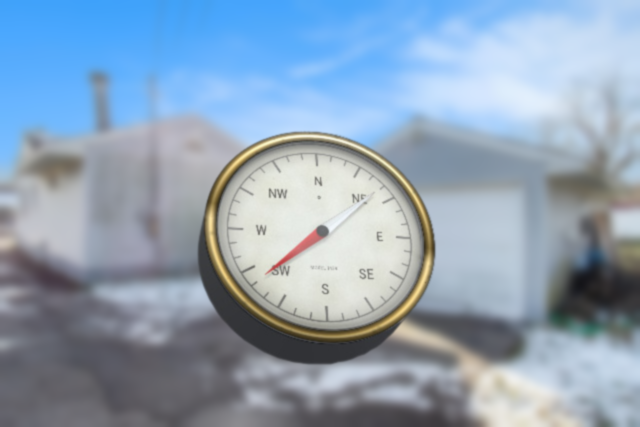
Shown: 230 °
